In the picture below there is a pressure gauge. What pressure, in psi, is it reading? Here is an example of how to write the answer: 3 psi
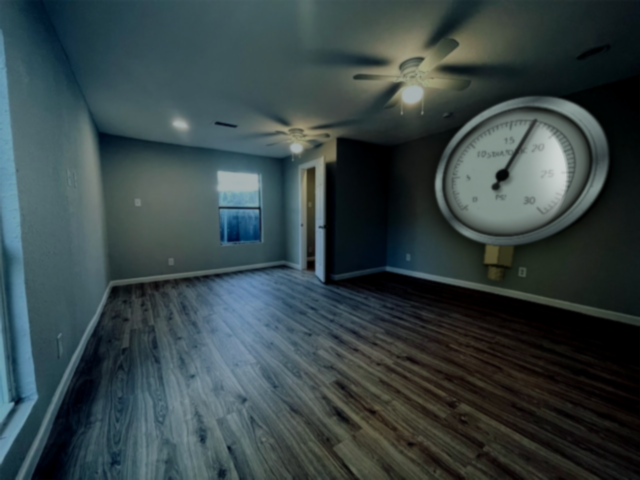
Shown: 17.5 psi
